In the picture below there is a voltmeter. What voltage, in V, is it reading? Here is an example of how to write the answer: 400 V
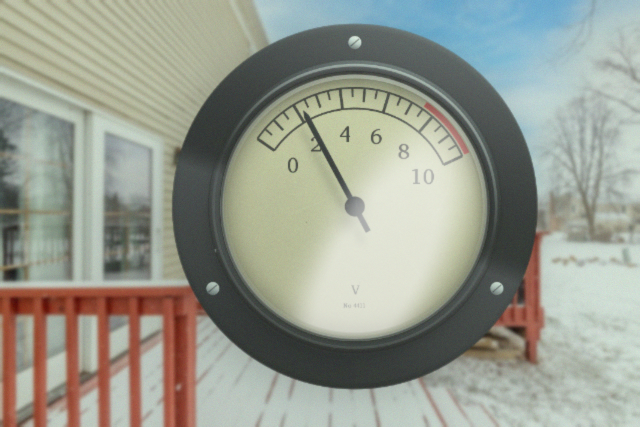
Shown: 2.25 V
